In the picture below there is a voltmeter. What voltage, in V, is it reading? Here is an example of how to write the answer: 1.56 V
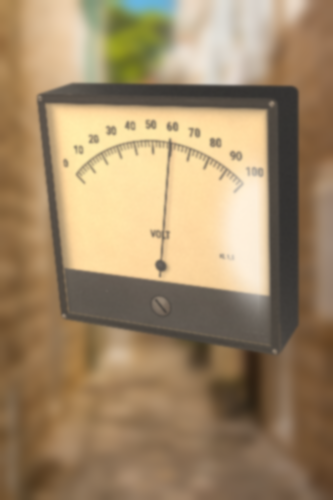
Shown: 60 V
